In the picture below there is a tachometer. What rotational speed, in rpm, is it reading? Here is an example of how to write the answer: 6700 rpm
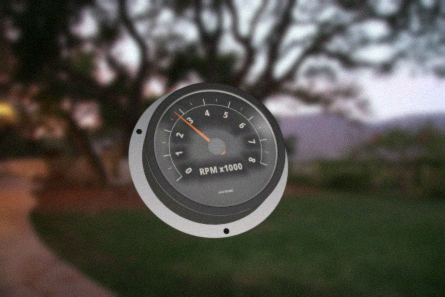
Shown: 2750 rpm
